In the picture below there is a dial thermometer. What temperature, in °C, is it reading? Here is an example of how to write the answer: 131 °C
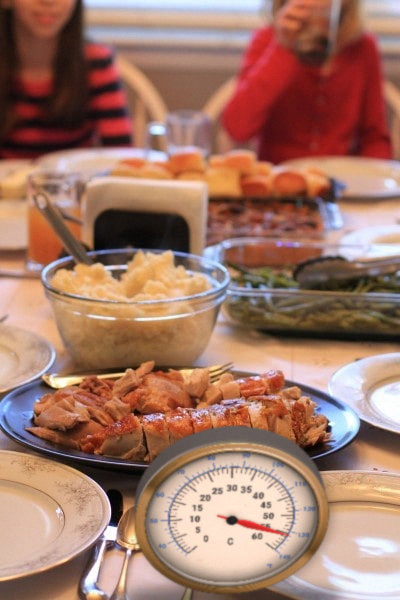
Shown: 55 °C
